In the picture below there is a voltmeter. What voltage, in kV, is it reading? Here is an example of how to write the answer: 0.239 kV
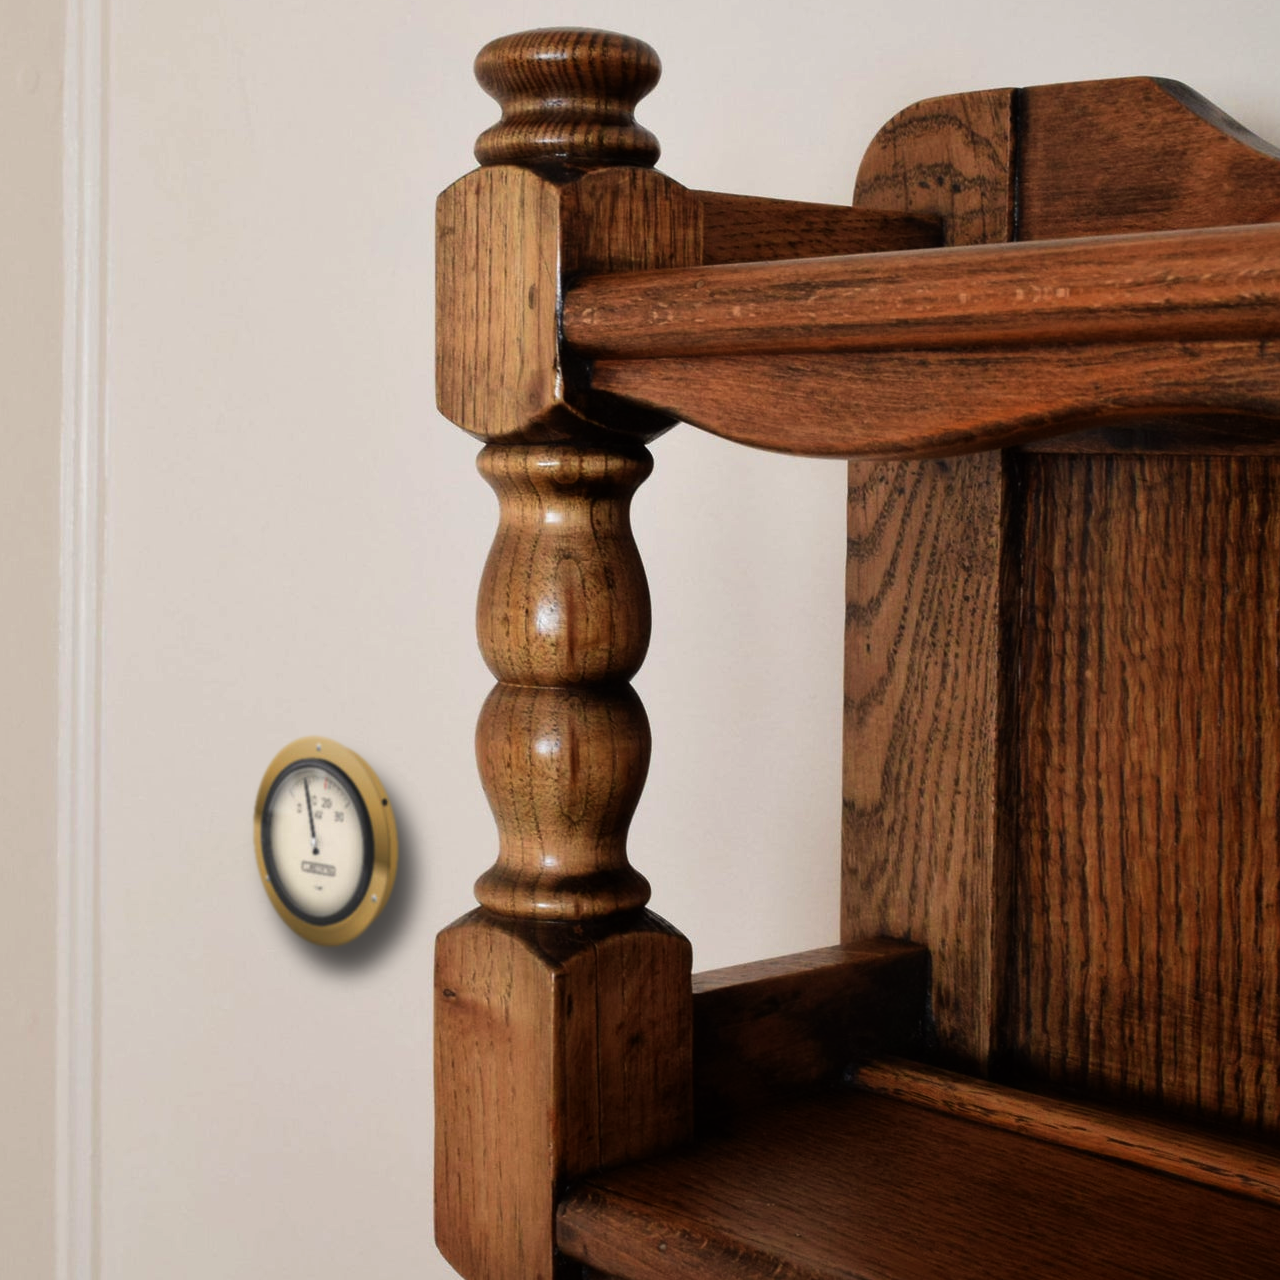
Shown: 10 kV
